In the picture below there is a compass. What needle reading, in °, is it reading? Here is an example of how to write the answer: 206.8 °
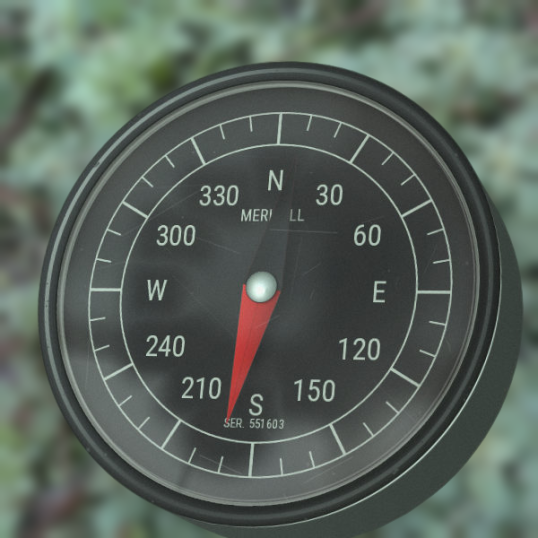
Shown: 190 °
